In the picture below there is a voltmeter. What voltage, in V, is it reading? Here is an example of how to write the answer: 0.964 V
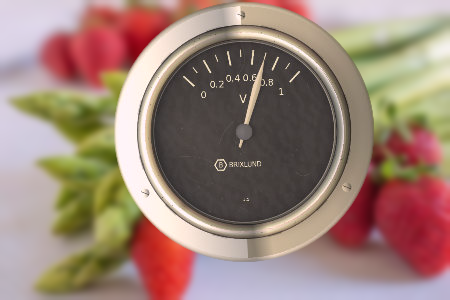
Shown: 0.7 V
